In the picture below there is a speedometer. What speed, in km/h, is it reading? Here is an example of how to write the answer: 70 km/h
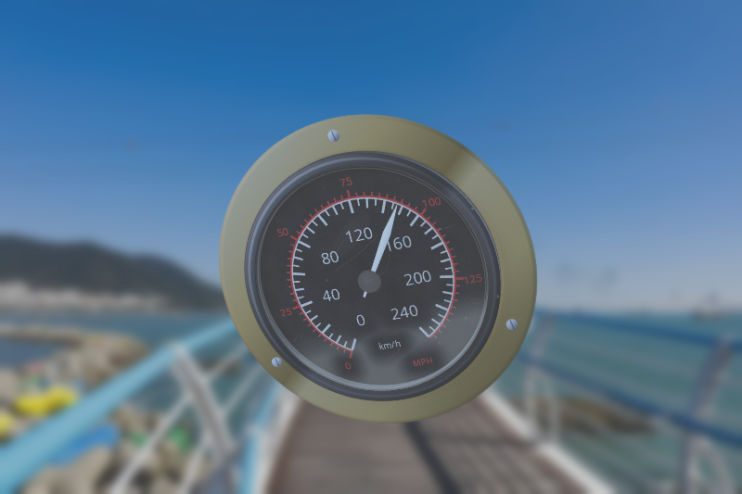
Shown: 147.5 km/h
